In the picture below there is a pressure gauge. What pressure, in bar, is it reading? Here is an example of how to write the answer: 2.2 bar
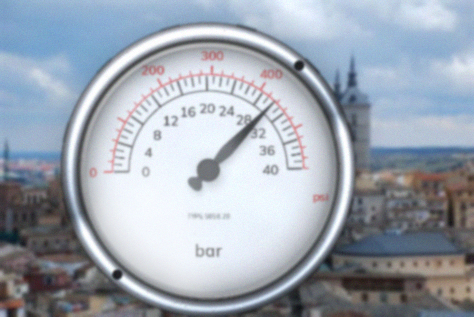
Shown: 30 bar
